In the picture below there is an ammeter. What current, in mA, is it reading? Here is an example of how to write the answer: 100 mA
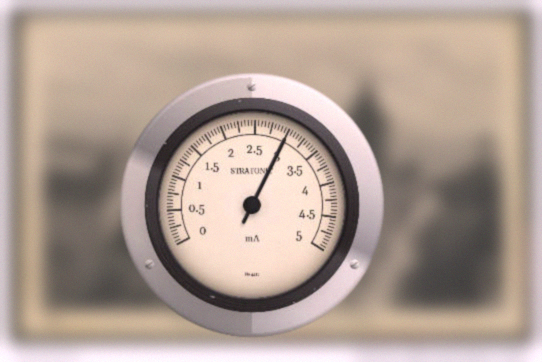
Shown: 3 mA
